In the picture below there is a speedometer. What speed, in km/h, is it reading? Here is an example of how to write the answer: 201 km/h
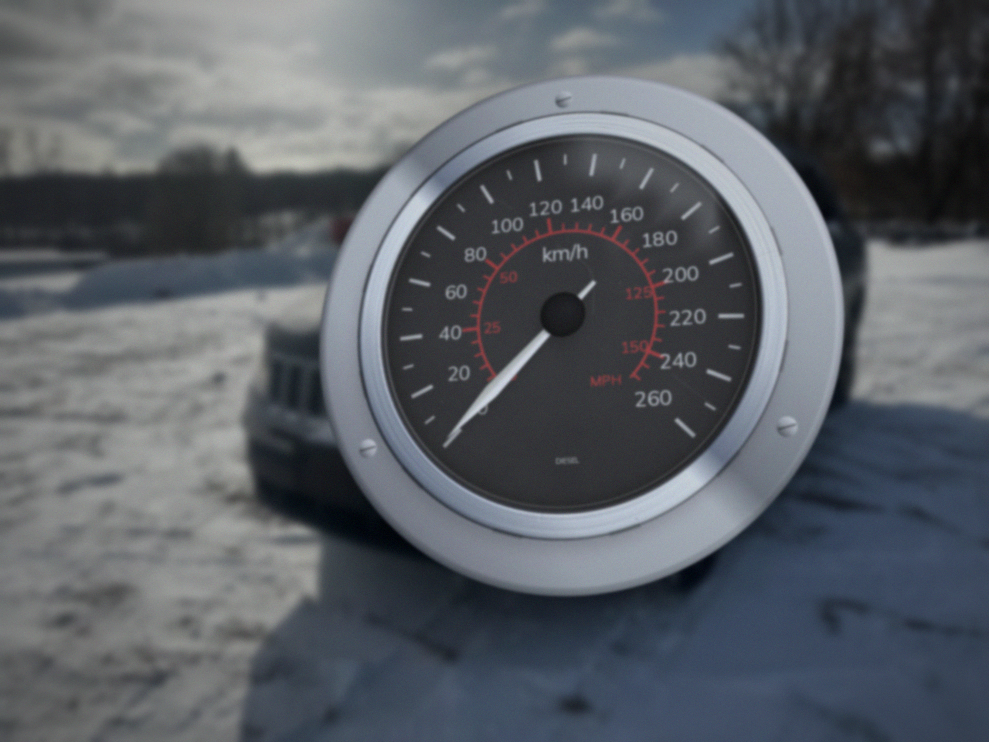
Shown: 0 km/h
